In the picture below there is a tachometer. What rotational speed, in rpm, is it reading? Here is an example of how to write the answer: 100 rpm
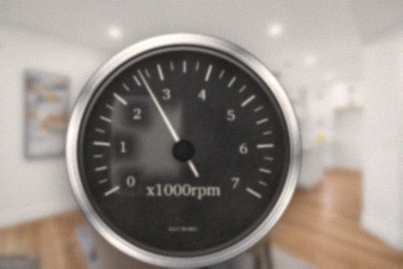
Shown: 2625 rpm
